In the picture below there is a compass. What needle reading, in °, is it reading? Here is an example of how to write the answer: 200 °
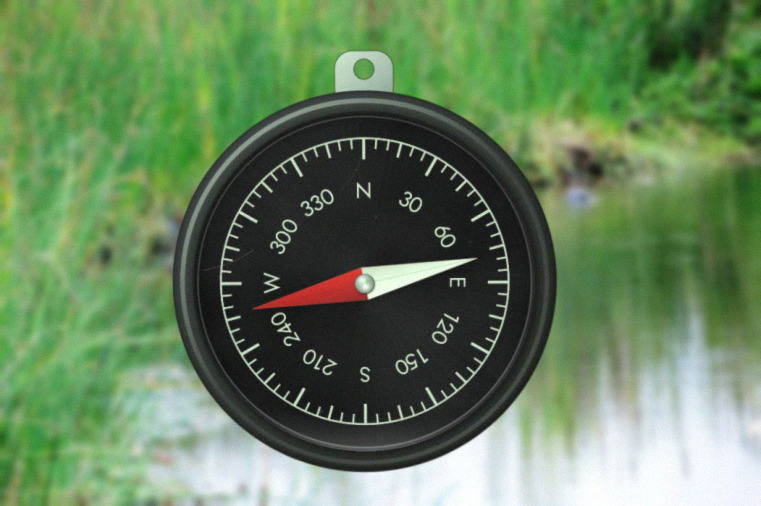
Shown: 257.5 °
